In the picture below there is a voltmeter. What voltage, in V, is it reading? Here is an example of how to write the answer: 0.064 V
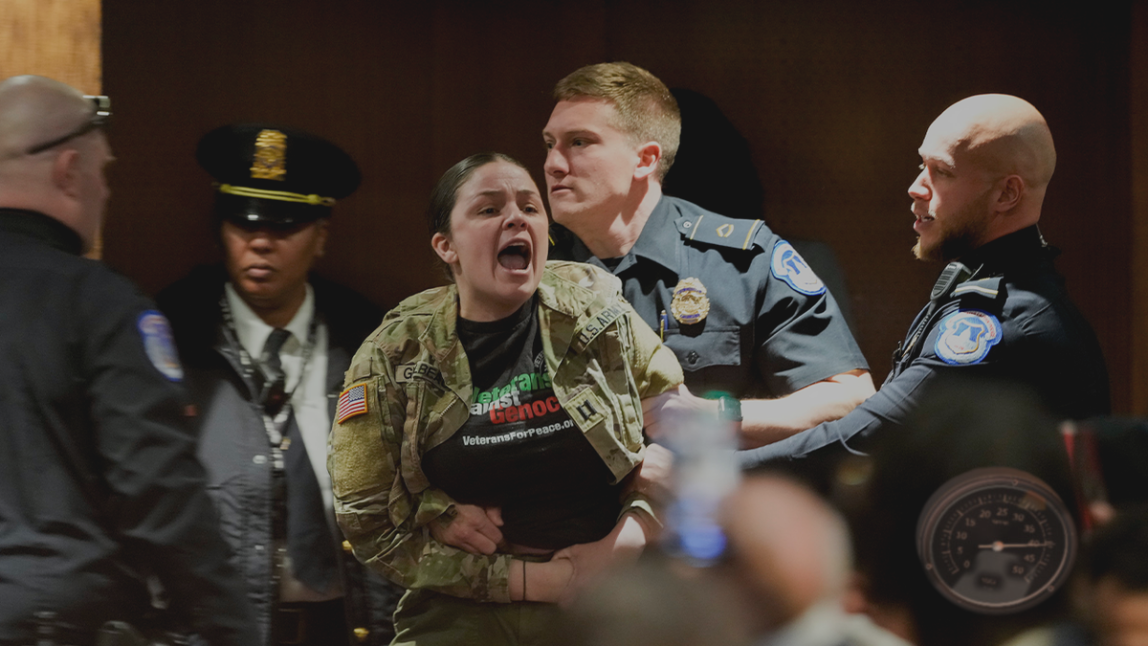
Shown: 40 V
